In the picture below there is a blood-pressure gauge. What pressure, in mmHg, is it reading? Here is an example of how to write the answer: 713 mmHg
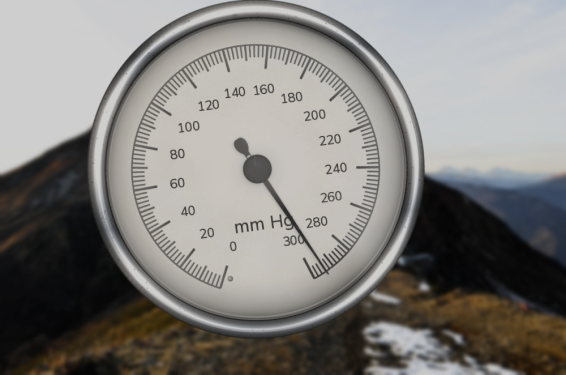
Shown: 294 mmHg
